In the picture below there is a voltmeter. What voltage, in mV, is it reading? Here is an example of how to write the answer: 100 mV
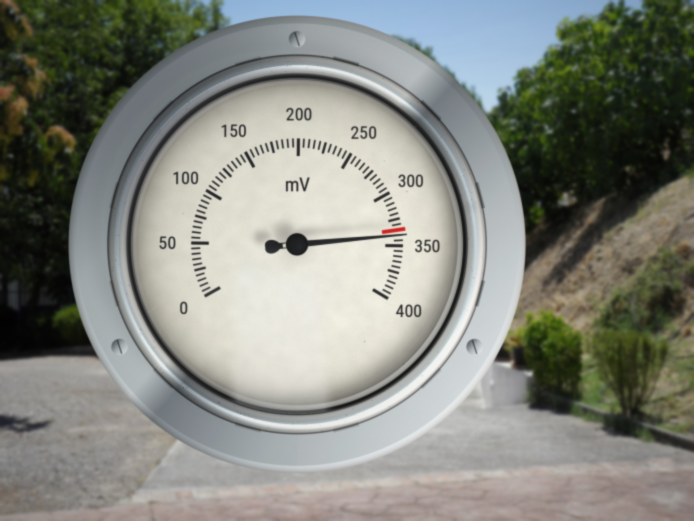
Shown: 340 mV
